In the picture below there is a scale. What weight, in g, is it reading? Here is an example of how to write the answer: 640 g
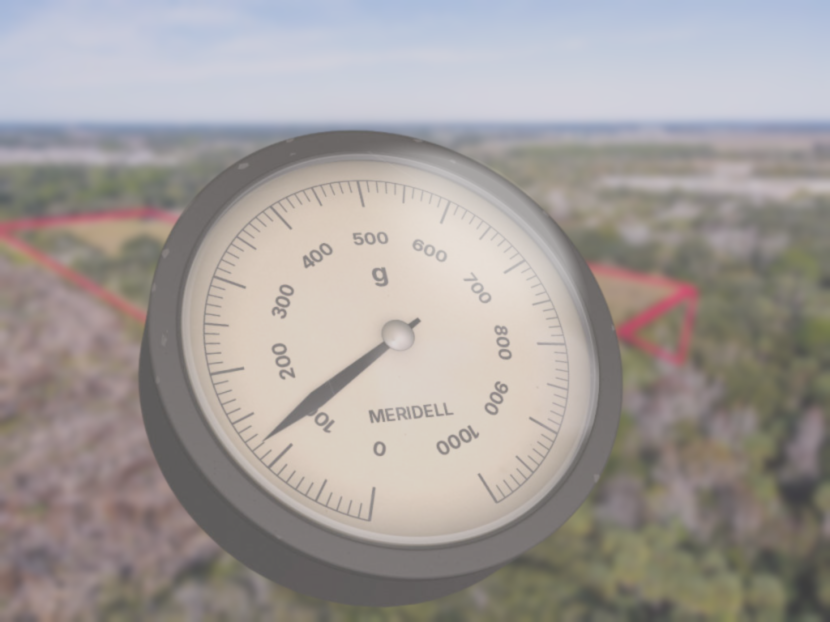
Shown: 120 g
